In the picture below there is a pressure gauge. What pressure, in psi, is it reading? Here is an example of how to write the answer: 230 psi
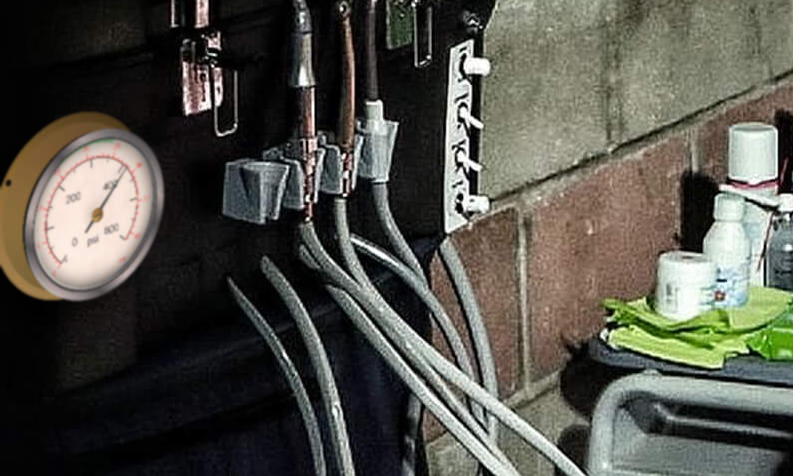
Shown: 400 psi
